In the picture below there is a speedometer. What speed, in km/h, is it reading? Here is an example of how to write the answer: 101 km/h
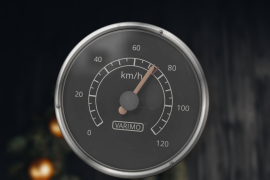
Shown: 72.5 km/h
